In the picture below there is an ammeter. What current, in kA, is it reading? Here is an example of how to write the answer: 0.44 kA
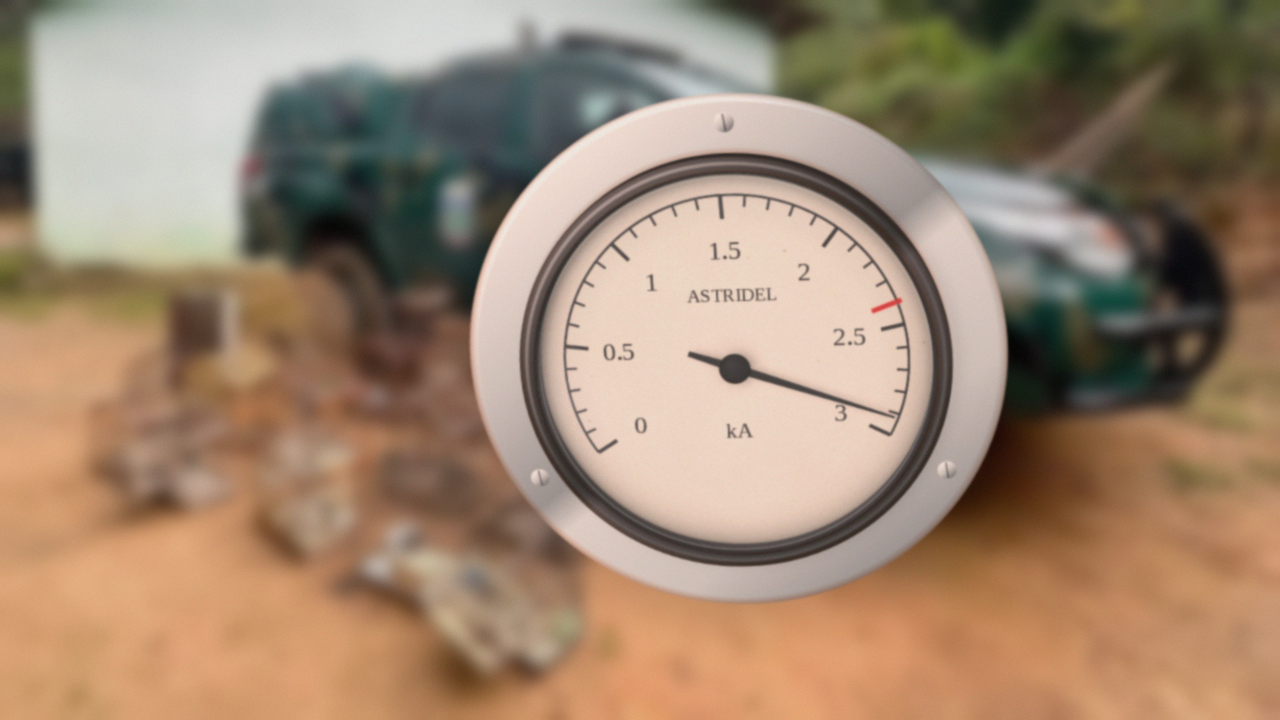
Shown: 2.9 kA
